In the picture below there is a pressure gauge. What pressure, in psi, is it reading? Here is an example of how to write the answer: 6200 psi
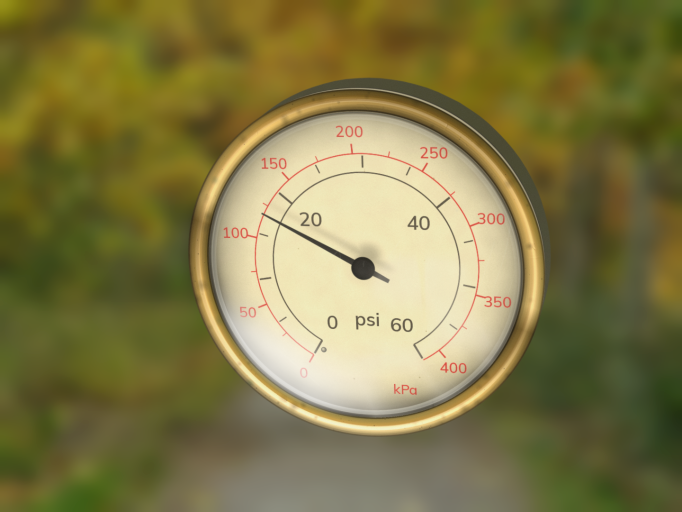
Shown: 17.5 psi
